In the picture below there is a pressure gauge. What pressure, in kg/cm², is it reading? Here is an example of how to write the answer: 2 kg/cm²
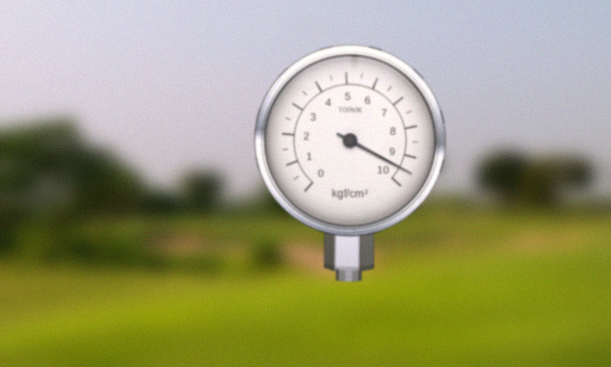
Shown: 9.5 kg/cm²
